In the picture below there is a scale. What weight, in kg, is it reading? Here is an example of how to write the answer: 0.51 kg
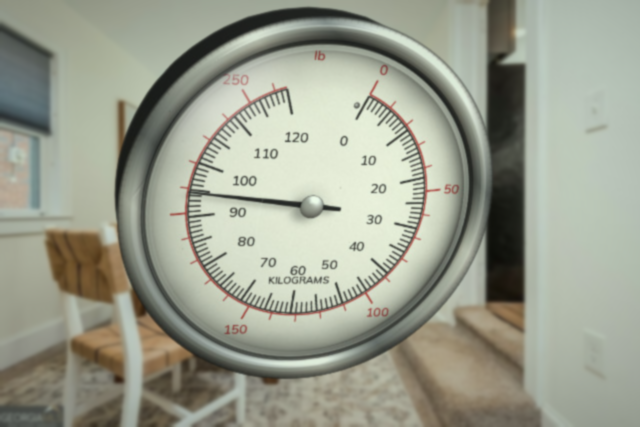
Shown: 95 kg
